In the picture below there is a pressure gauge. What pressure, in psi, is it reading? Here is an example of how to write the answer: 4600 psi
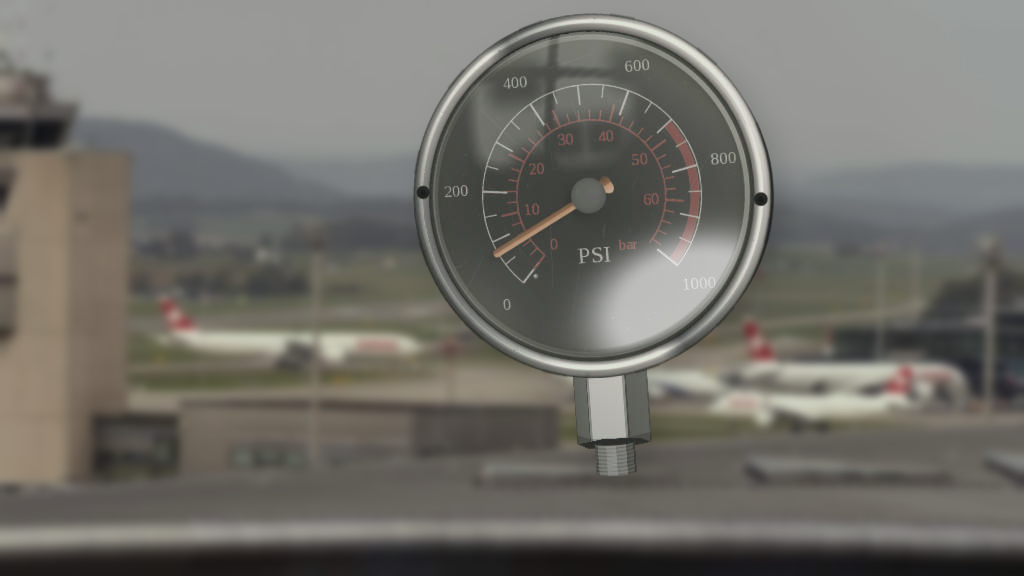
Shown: 75 psi
